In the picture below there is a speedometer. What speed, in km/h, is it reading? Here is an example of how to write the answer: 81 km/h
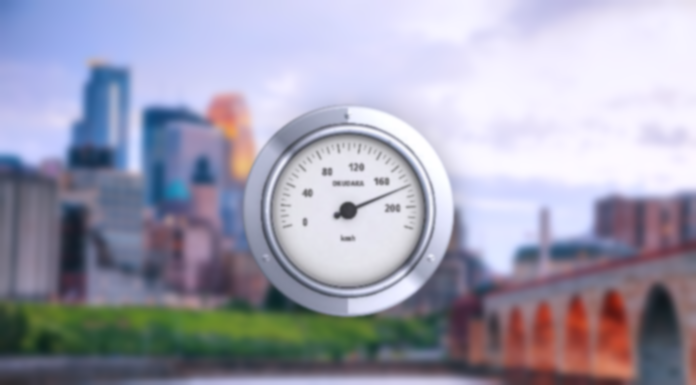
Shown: 180 km/h
